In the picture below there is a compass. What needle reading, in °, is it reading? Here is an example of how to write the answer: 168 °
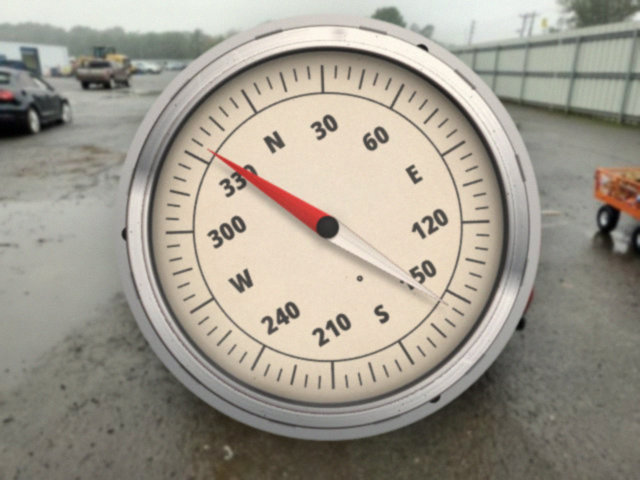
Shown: 335 °
